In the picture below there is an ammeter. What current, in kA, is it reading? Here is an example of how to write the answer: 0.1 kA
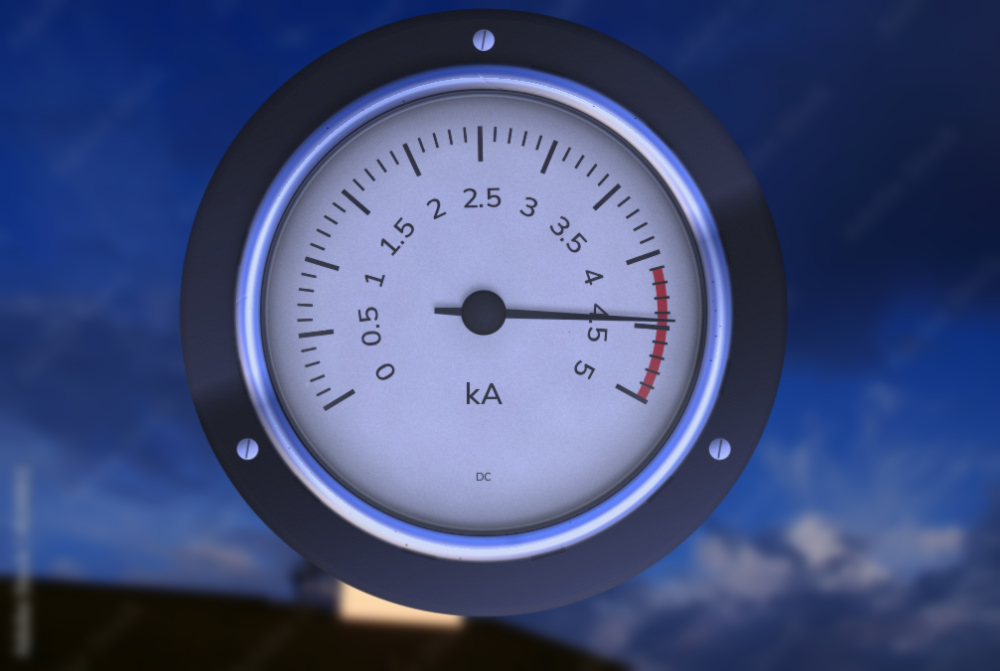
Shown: 4.45 kA
